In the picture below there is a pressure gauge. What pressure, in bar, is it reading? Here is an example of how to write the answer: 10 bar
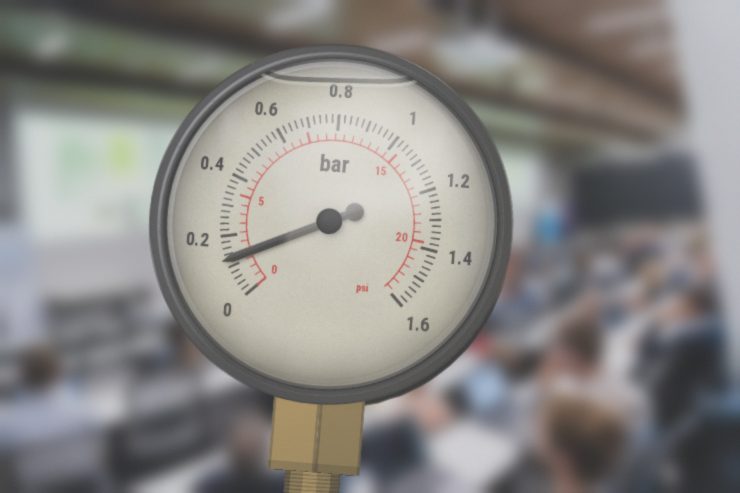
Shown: 0.12 bar
